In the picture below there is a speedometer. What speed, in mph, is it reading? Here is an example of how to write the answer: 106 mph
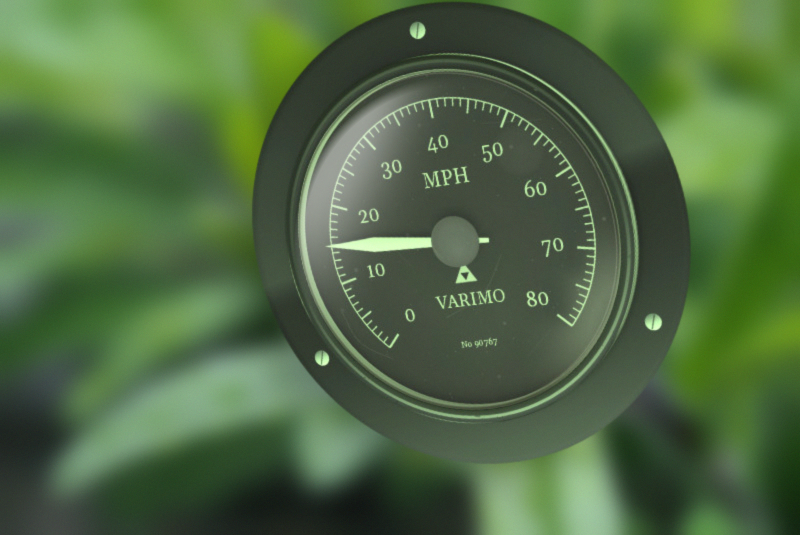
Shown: 15 mph
